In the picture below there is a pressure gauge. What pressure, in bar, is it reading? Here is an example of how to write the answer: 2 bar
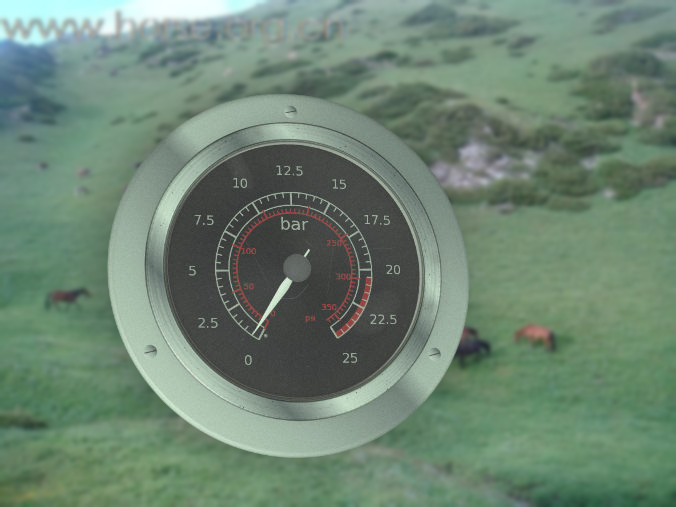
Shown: 0.5 bar
